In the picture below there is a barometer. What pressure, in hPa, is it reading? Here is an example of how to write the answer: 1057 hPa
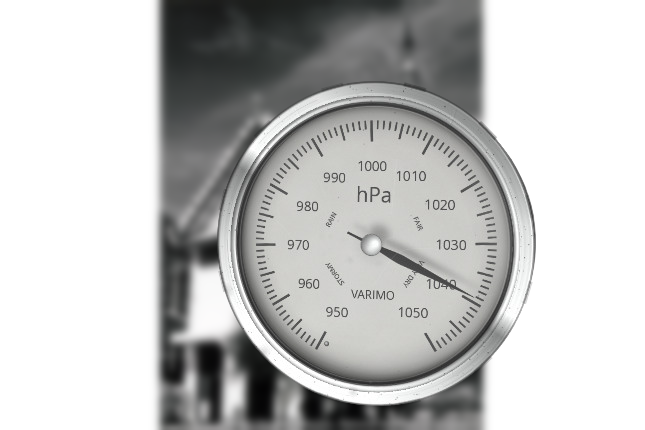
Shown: 1039 hPa
